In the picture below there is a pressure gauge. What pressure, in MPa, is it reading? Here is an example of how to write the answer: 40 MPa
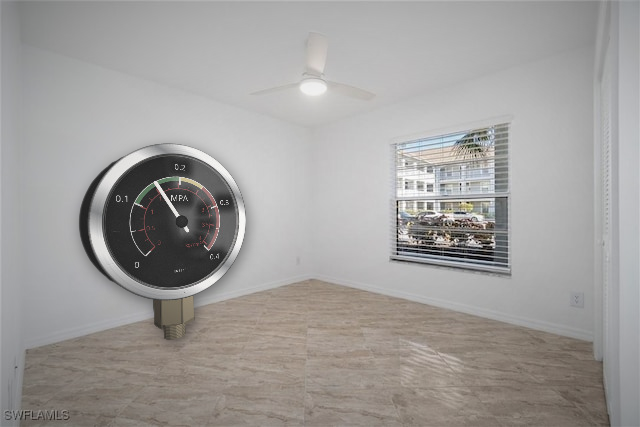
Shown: 0.15 MPa
